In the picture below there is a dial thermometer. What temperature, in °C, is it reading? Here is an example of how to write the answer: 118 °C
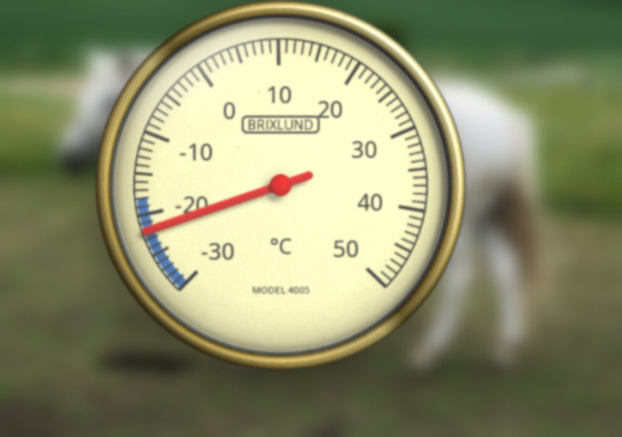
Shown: -22 °C
